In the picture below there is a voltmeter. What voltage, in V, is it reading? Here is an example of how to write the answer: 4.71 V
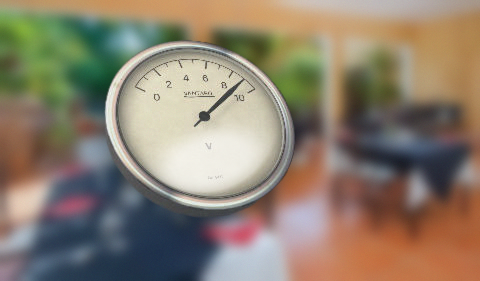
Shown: 9 V
